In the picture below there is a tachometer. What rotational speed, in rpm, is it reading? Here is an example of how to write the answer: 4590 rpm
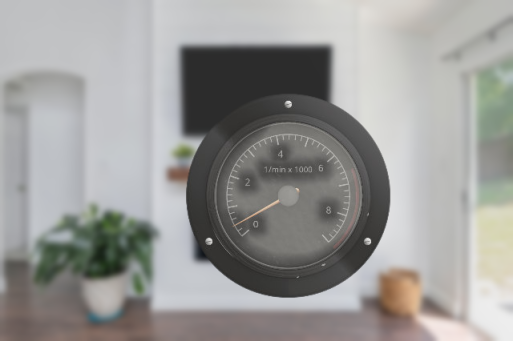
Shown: 400 rpm
